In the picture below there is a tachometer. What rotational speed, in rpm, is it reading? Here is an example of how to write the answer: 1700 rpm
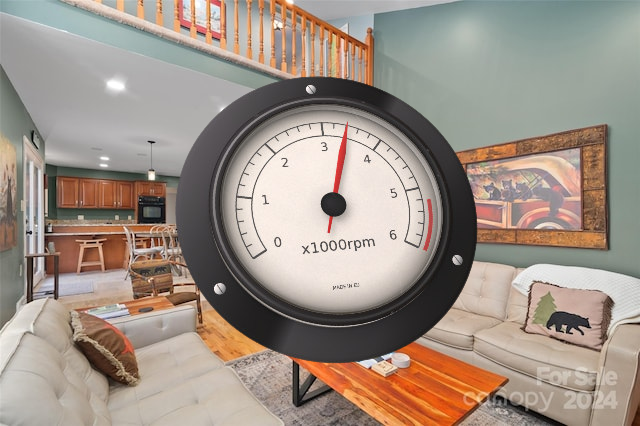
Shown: 3400 rpm
